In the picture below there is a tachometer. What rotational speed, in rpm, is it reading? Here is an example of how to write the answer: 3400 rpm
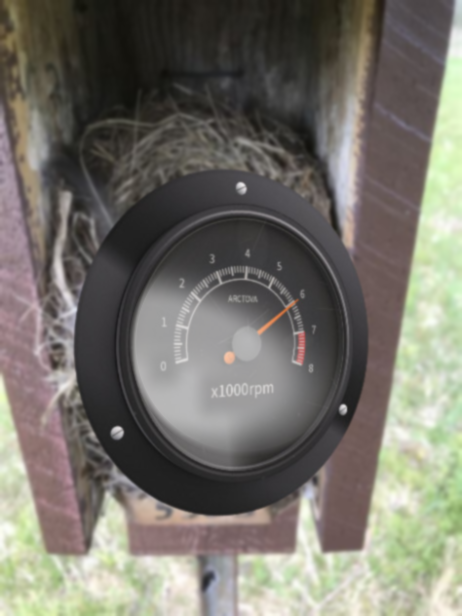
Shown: 6000 rpm
